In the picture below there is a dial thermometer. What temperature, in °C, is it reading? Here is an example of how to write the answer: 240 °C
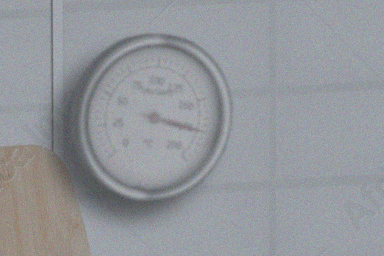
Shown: 175 °C
